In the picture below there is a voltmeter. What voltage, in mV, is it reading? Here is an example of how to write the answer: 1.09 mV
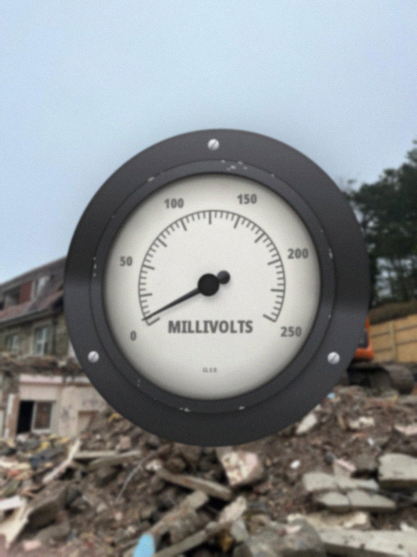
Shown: 5 mV
